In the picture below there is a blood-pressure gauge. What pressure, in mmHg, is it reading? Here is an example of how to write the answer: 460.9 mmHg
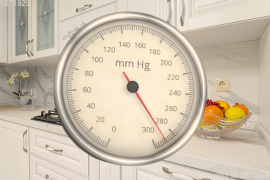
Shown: 290 mmHg
